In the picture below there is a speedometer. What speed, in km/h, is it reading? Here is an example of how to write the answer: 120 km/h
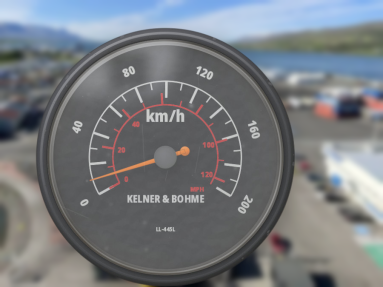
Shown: 10 km/h
